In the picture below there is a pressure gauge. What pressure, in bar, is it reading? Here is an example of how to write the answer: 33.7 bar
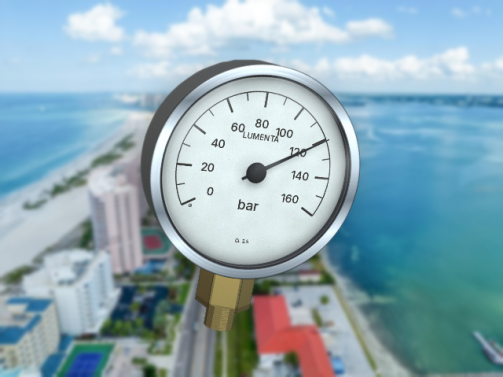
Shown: 120 bar
